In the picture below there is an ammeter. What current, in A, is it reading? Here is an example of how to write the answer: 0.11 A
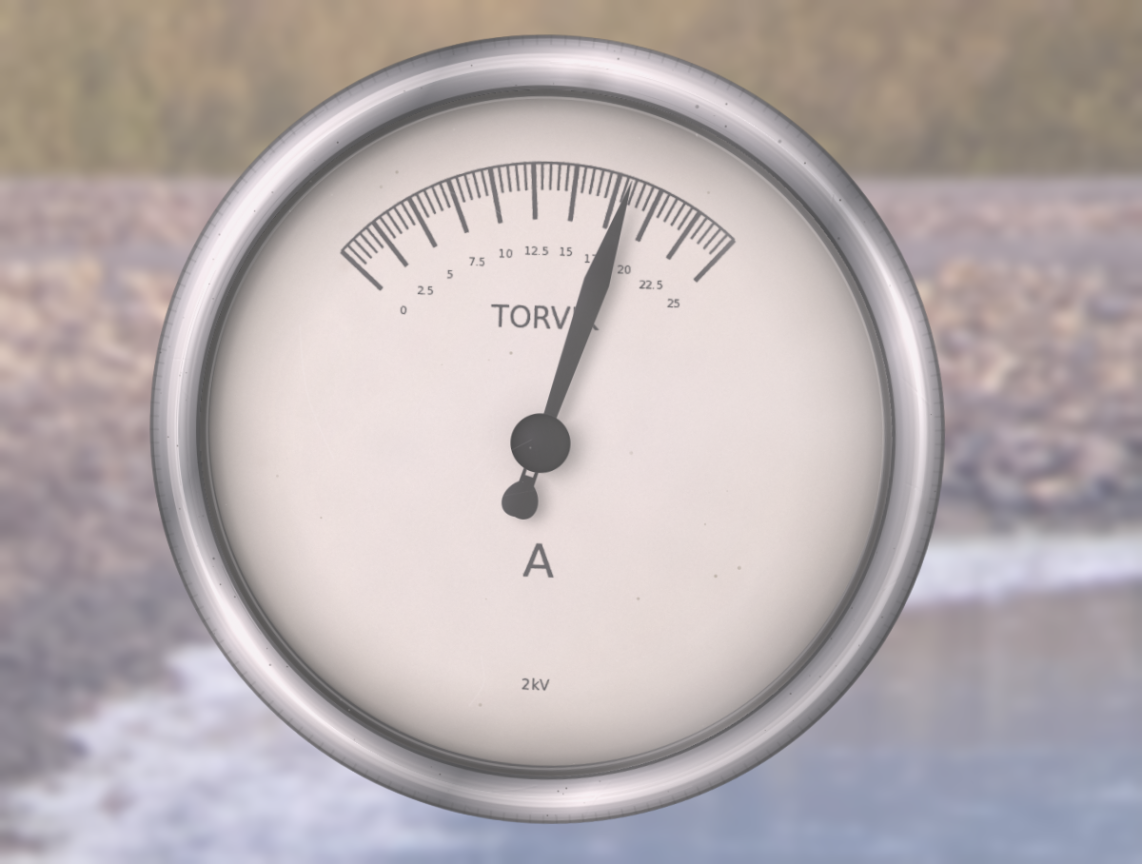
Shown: 18.25 A
